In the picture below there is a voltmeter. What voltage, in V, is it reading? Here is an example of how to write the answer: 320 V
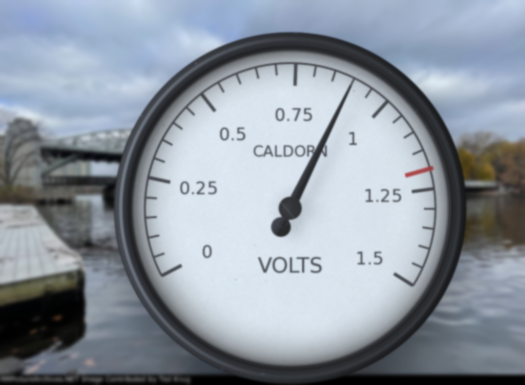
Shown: 0.9 V
